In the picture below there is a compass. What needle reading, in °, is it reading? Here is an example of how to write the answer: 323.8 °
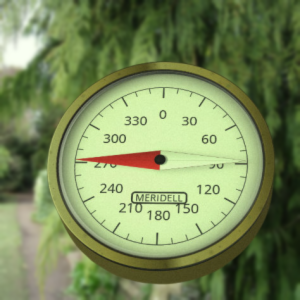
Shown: 270 °
